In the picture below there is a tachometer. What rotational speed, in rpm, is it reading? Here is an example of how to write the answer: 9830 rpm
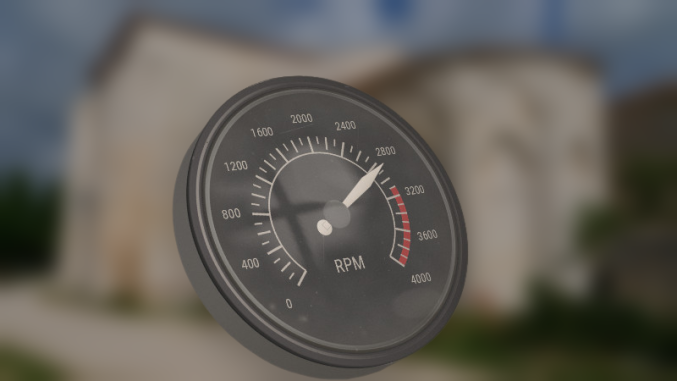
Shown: 2850 rpm
